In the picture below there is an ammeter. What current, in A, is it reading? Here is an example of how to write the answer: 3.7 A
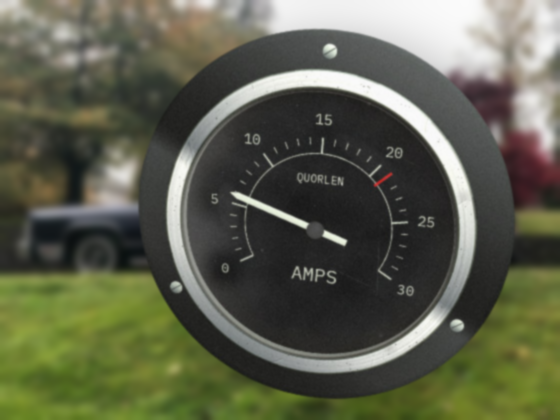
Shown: 6 A
